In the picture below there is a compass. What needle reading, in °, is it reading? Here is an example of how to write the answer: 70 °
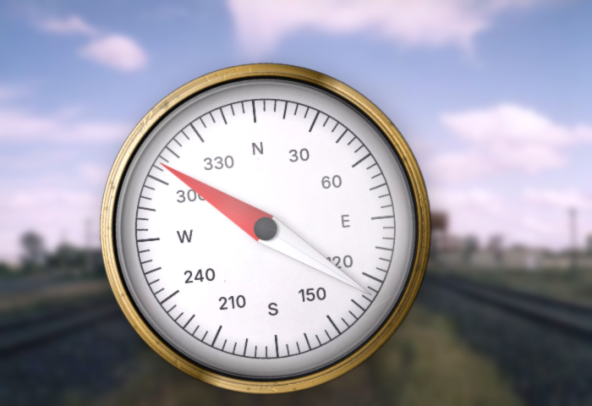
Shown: 307.5 °
